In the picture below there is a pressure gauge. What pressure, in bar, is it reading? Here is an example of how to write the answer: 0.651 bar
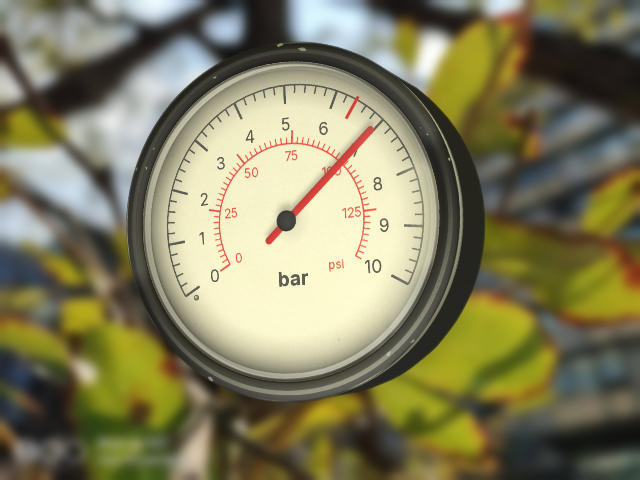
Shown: 7 bar
